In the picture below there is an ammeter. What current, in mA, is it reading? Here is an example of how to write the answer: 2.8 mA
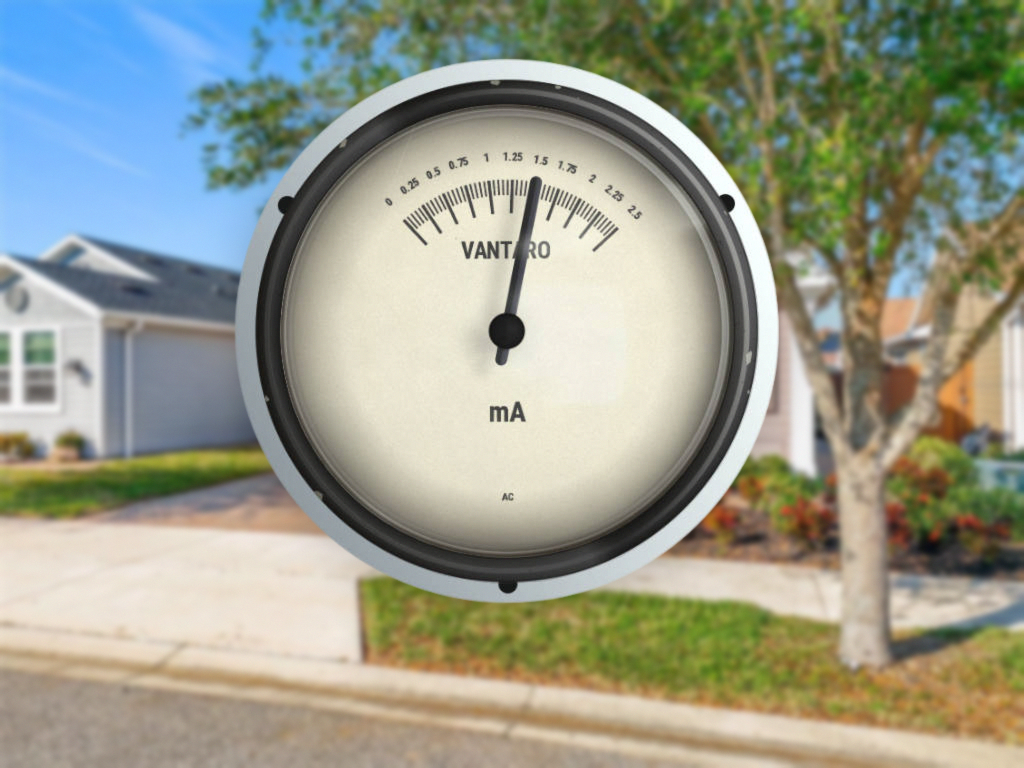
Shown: 1.5 mA
